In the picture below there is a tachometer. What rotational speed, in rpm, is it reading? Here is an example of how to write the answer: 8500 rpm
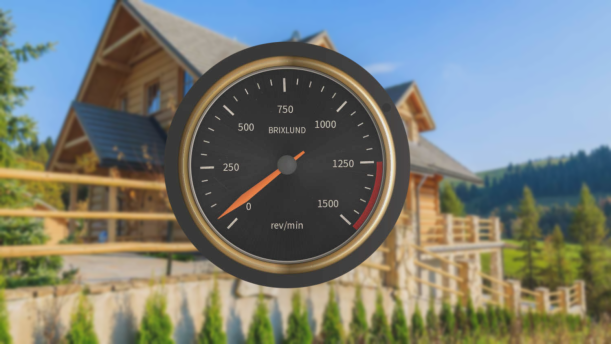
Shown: 50 rpm
